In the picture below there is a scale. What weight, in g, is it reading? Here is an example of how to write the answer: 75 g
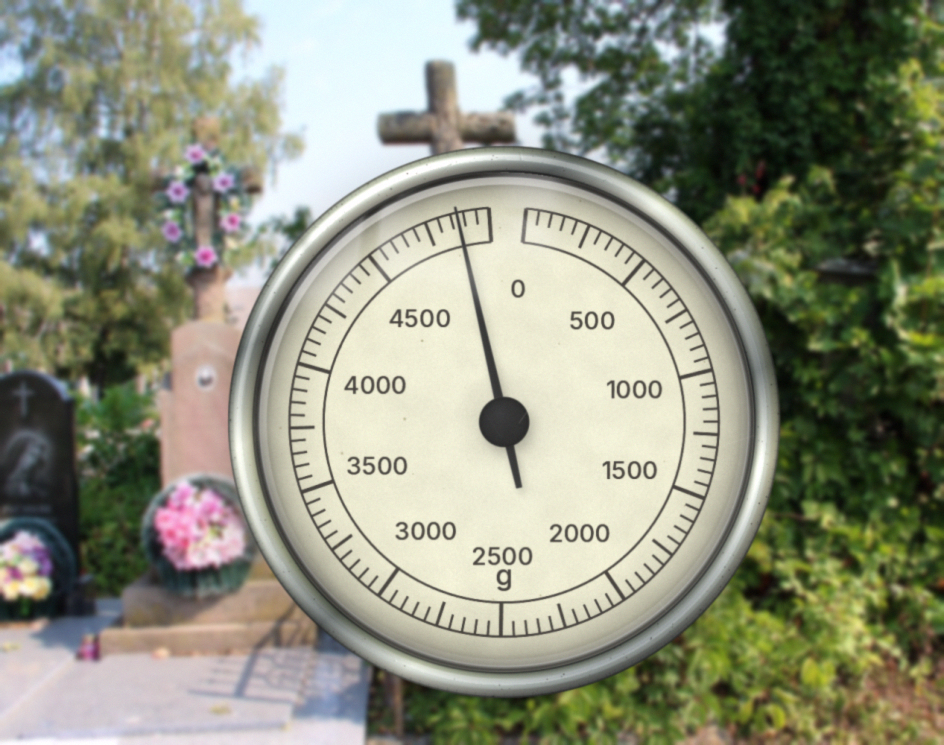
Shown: 4875 g
